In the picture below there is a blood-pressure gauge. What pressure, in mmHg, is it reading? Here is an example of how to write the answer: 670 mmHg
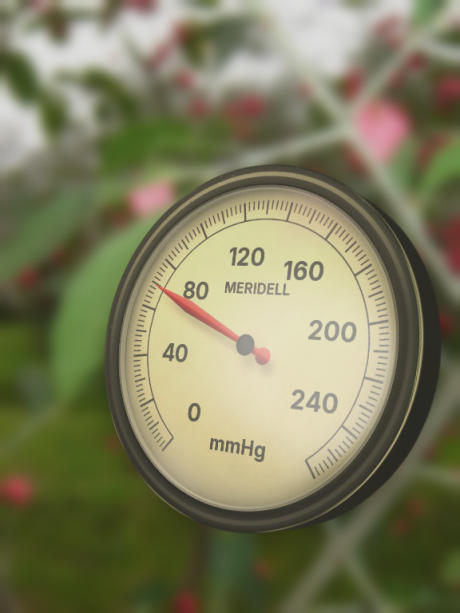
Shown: 70 mmHg
